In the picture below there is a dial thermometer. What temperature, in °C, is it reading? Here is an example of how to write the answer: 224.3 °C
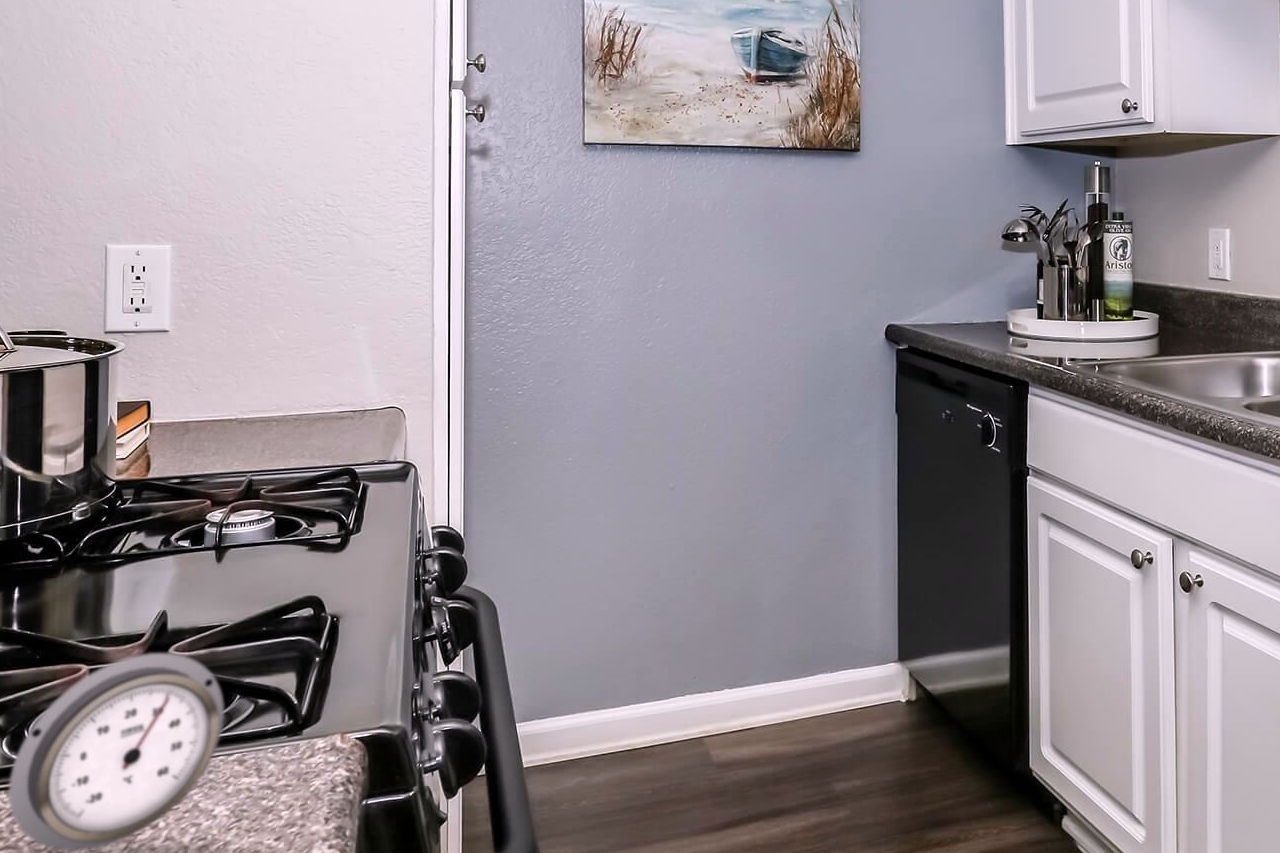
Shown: 30 °C
